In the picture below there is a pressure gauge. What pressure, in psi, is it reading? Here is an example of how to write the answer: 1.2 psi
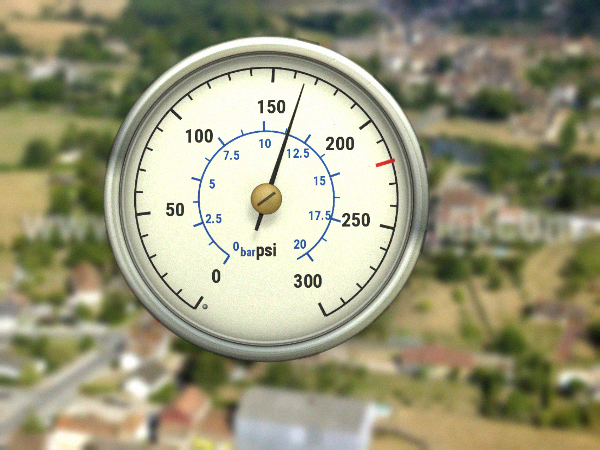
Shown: 165 psi
